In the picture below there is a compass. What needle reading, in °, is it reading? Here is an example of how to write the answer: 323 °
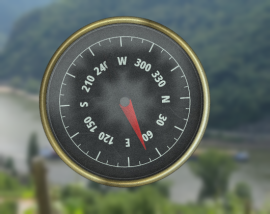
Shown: 70 °
